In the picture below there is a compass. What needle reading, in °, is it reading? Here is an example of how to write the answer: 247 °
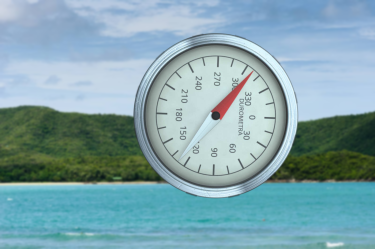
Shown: 307.5 °
